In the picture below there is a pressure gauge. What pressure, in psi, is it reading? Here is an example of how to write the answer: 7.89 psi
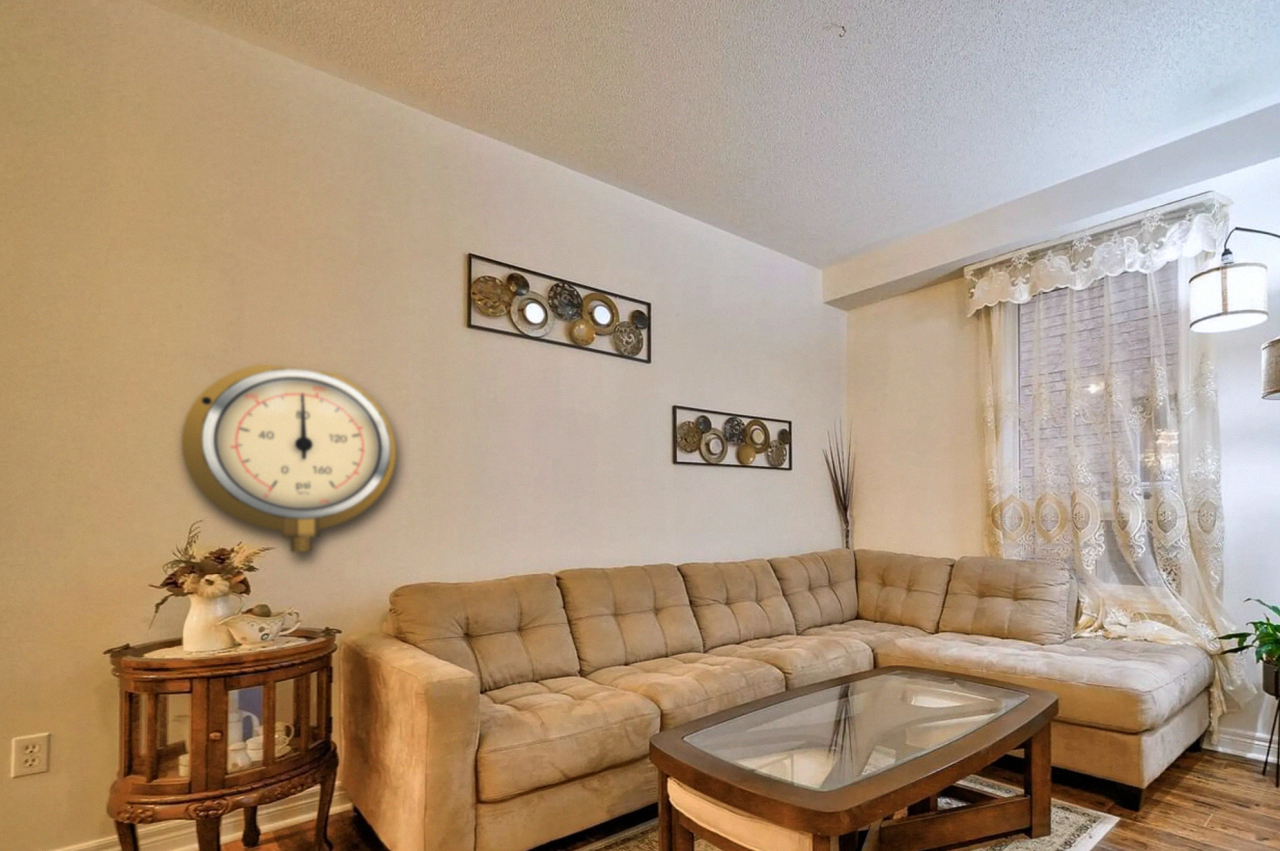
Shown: 80 psi
